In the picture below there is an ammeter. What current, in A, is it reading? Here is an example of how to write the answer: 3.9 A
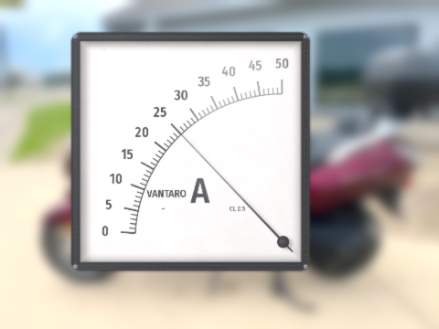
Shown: 25 A
